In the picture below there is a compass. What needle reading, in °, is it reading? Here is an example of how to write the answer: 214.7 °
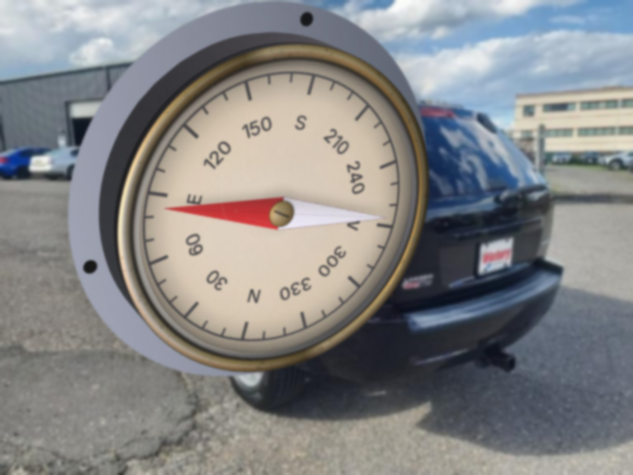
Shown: 85 °
